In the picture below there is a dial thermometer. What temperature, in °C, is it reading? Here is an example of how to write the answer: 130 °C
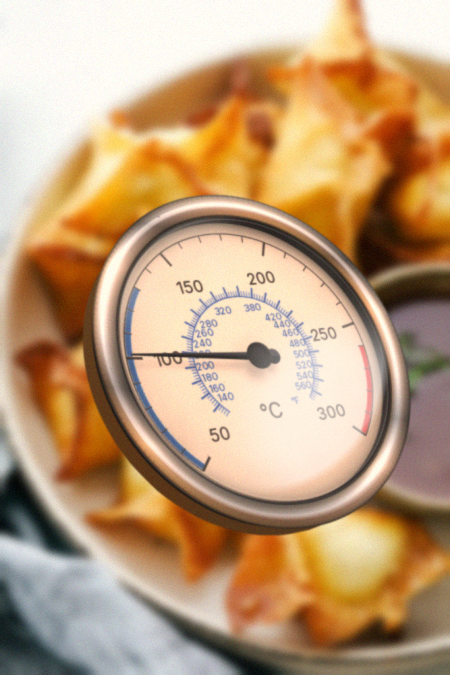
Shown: 100 °C
